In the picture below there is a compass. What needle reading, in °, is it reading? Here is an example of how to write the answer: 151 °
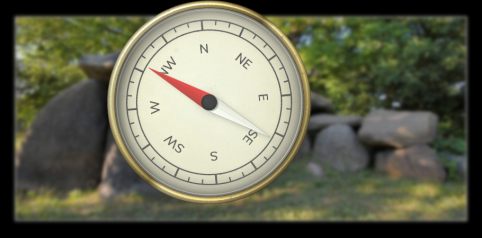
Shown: 305 °
